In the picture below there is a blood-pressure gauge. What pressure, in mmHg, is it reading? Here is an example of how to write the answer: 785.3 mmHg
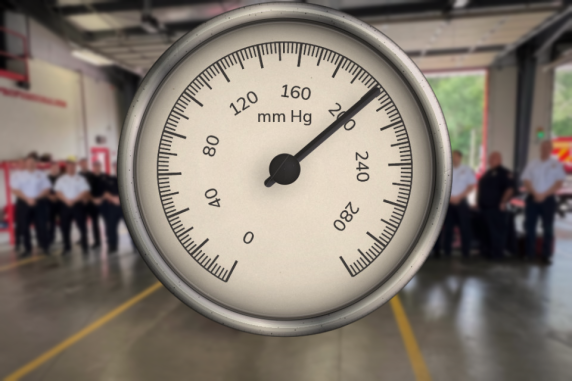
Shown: 202 mmHg
